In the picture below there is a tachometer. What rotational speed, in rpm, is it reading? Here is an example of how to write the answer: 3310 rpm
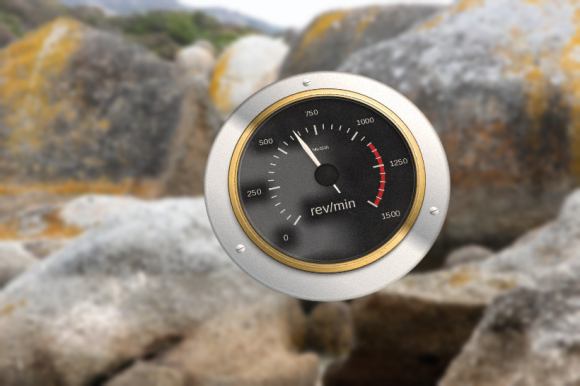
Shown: 625 rpm
